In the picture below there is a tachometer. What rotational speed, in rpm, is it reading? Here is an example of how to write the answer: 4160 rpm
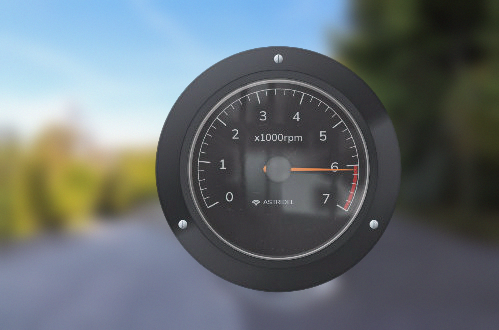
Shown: 6100 rpm
